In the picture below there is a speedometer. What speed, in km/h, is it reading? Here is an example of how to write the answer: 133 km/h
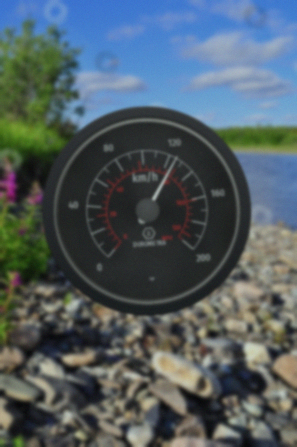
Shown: 125 km/h
